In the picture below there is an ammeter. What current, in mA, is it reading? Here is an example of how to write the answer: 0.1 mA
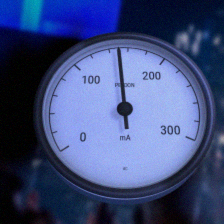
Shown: 150 mA
